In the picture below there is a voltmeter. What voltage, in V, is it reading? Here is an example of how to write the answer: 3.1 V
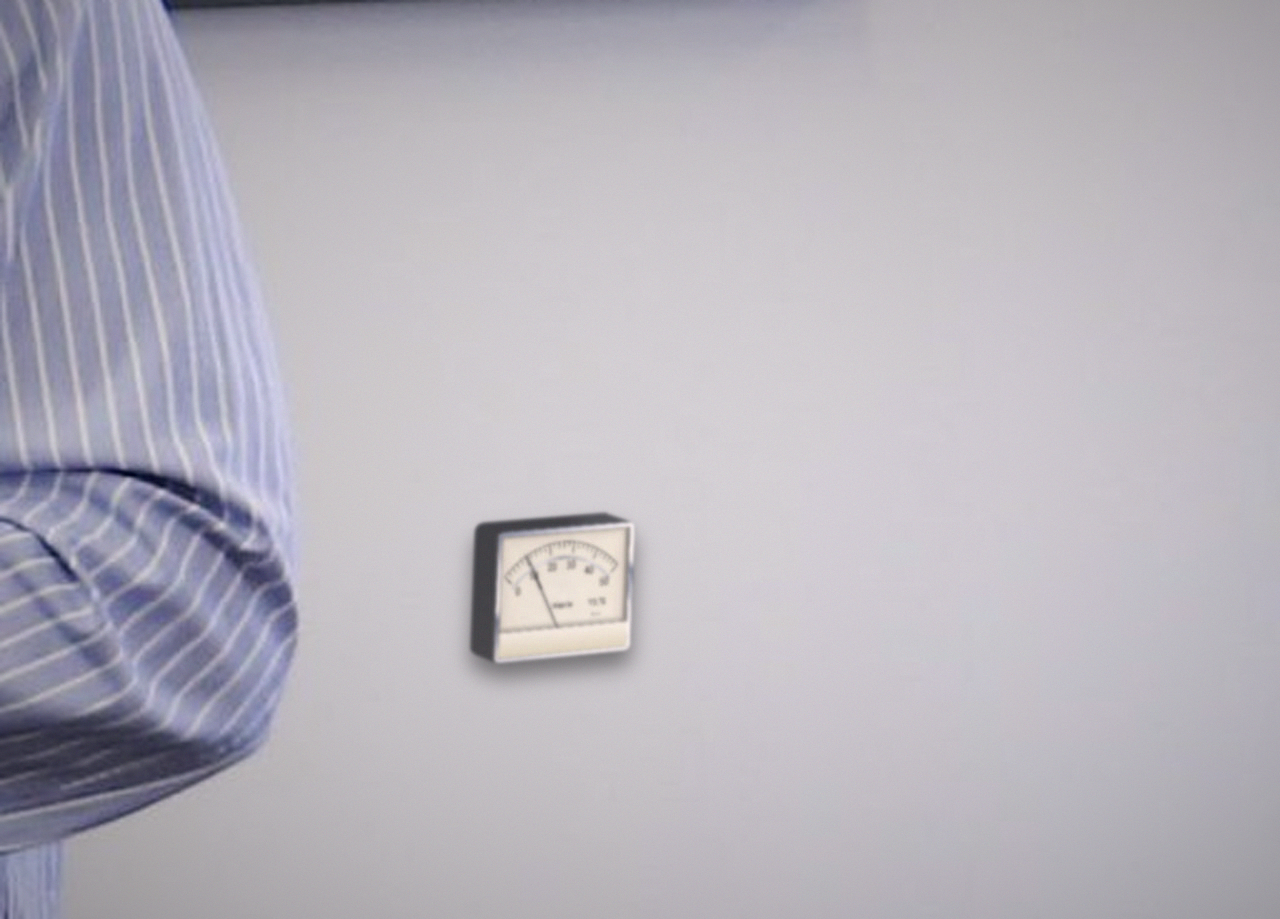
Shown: 10 V
